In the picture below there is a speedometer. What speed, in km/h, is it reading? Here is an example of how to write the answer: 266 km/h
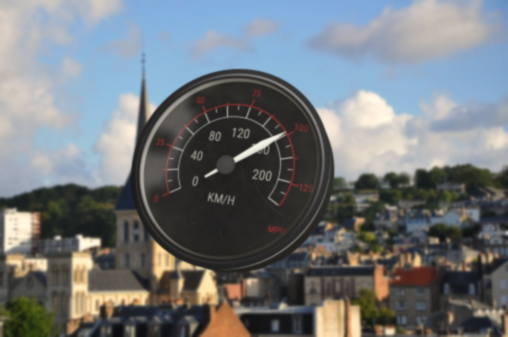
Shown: 160 km/h
